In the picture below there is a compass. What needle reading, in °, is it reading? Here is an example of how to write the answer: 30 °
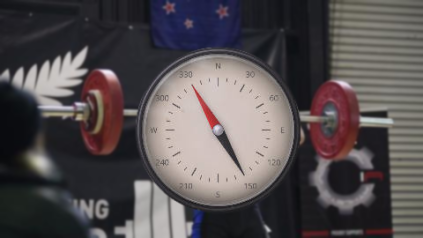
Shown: 330 °
